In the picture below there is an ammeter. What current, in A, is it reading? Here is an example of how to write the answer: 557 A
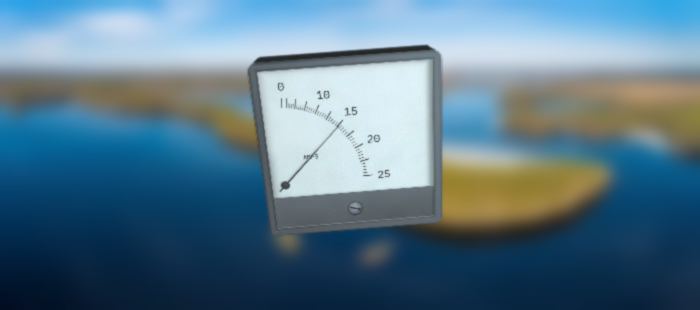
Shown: 15 A
